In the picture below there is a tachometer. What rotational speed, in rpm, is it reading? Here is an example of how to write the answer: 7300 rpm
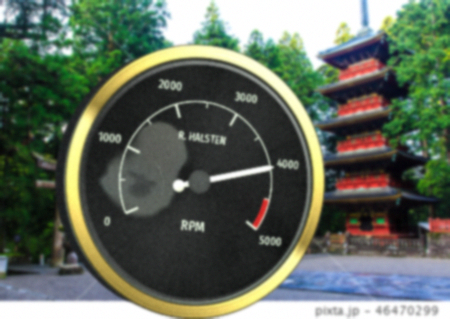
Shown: 4000 rpm
